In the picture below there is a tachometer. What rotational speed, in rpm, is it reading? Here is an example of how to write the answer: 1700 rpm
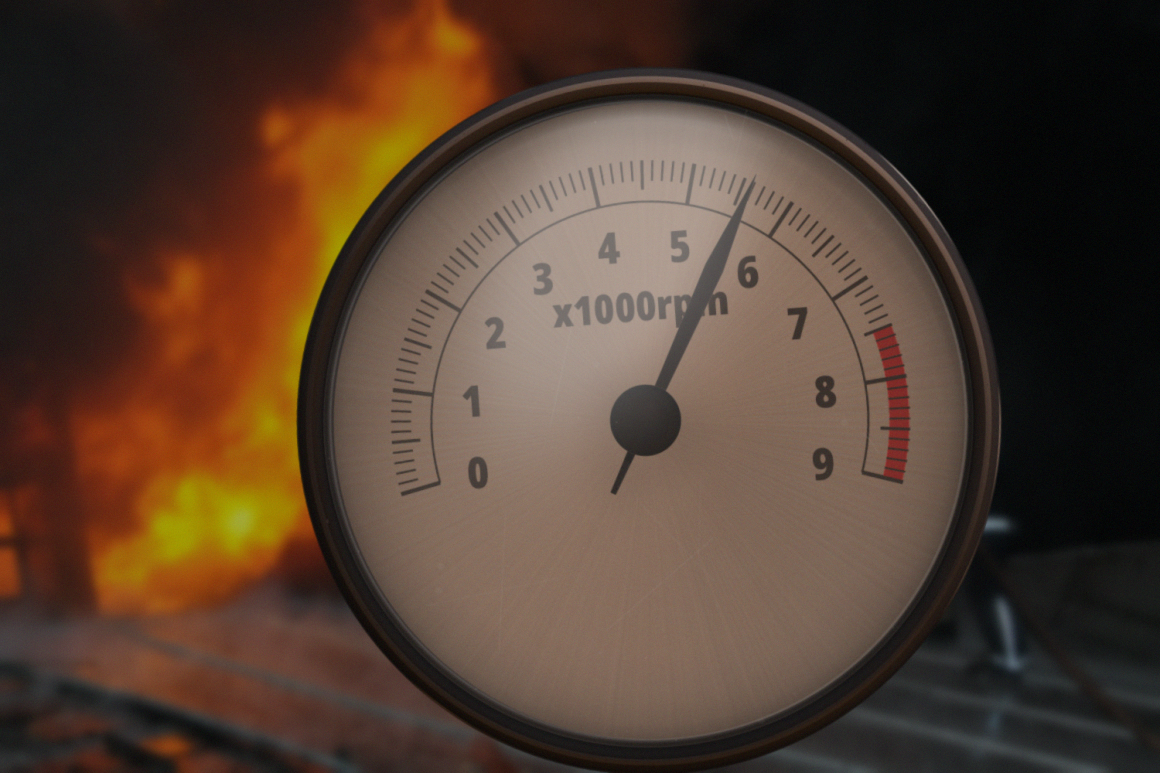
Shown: 5600 rpm
